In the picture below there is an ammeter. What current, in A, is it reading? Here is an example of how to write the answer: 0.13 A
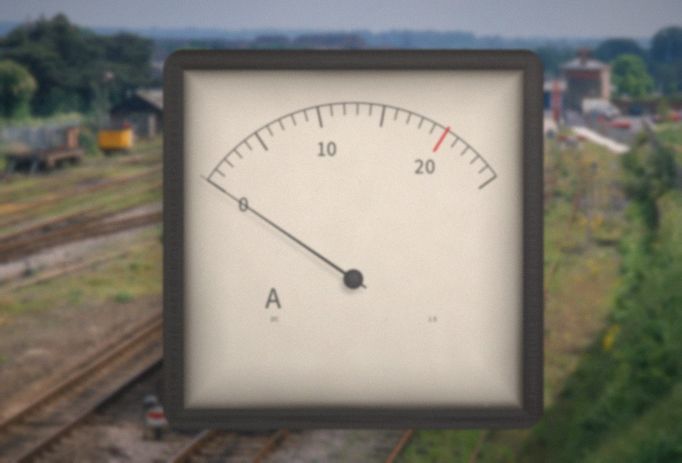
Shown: 0 A
